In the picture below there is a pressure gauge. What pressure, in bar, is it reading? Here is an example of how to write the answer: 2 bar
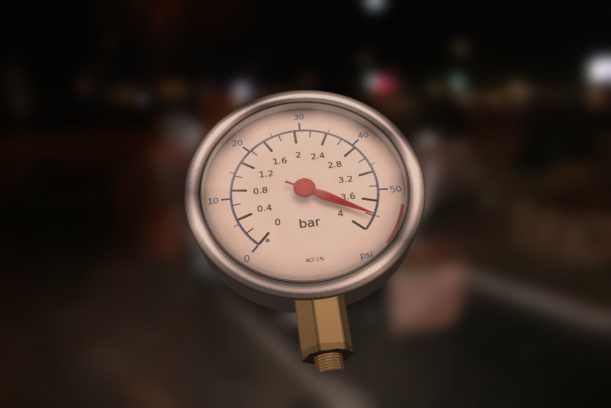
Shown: 3.8 bar
